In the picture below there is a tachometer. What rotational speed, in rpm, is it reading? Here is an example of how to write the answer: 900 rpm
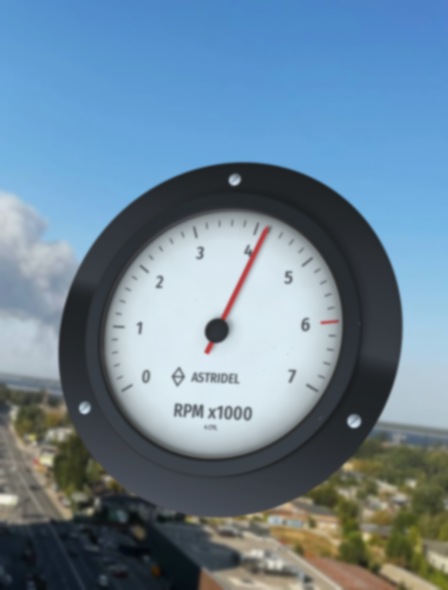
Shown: 4200 rpm
